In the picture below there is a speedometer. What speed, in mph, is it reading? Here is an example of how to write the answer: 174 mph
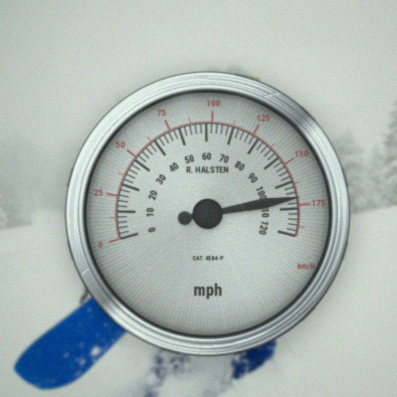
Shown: 106 mph
